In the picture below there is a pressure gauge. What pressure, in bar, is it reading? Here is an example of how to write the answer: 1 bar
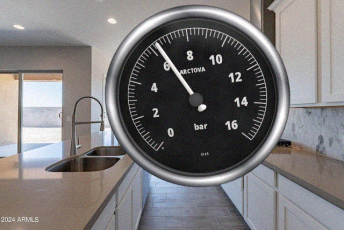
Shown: 6.4 bar
